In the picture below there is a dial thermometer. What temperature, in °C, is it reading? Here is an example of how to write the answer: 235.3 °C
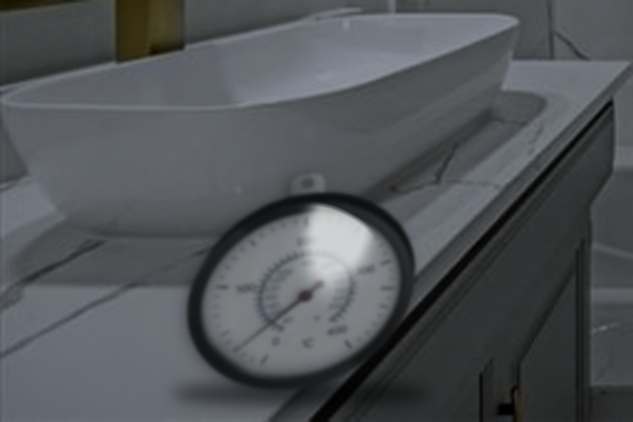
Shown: 30 °C
